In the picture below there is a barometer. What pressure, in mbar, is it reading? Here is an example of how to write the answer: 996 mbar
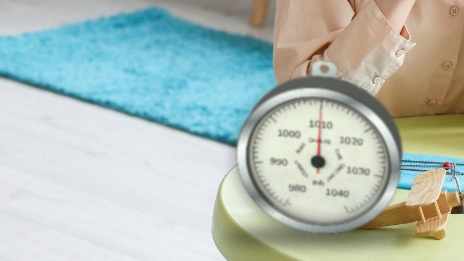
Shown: 1010 mbar
